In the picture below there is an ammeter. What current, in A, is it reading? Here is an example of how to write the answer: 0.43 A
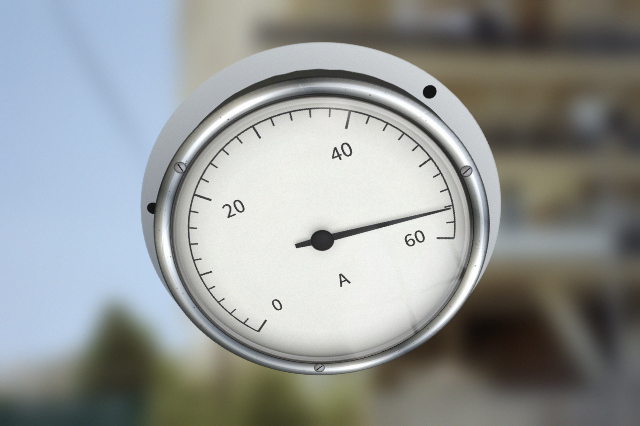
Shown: 56 A
